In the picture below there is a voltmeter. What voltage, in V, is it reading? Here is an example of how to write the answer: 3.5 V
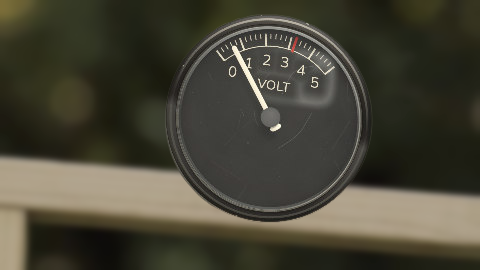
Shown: 0.6 V
